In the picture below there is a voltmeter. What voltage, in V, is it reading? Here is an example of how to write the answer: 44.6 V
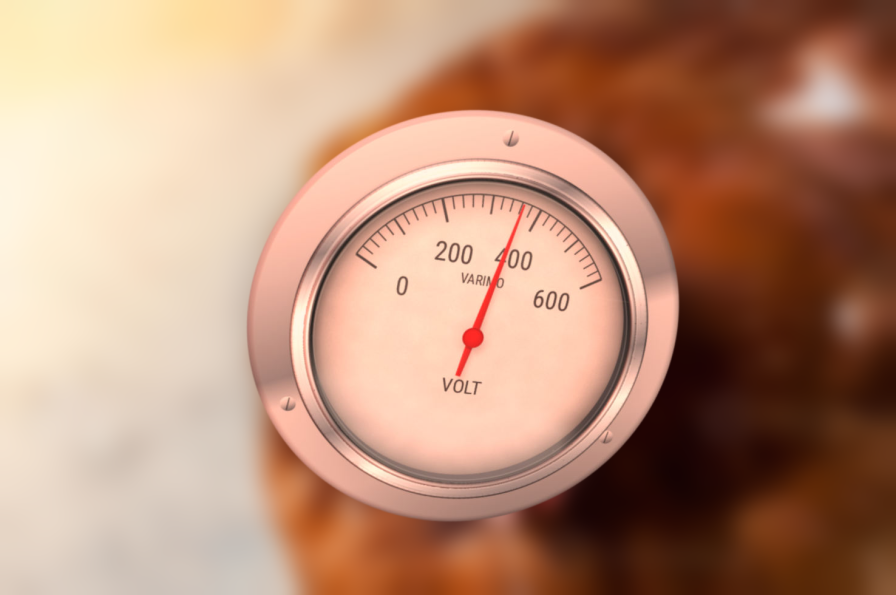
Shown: 360 V
